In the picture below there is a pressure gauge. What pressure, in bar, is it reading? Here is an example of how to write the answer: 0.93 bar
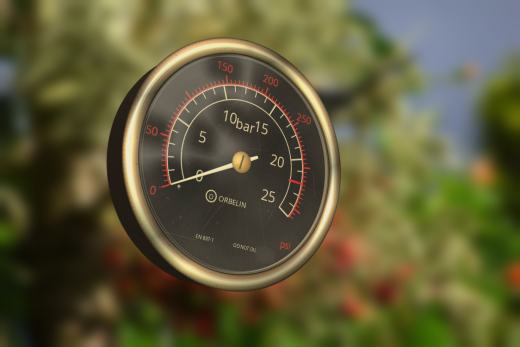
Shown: 0 bar
